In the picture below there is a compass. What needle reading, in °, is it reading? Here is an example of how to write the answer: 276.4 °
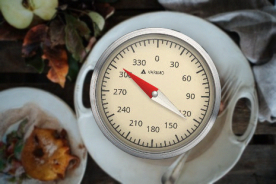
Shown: 305 °
